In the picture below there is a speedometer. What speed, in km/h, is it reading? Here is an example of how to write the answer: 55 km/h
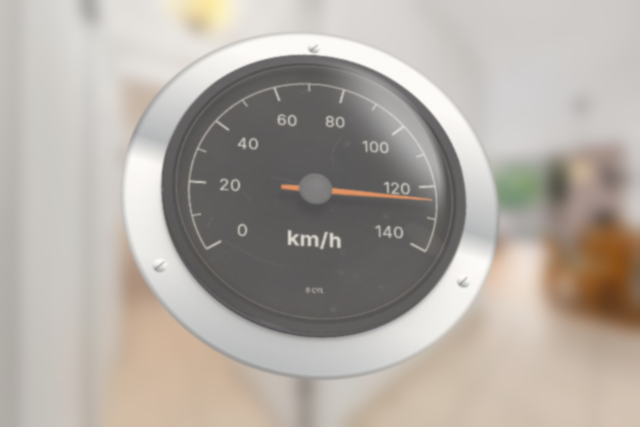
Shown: 125 km/h
